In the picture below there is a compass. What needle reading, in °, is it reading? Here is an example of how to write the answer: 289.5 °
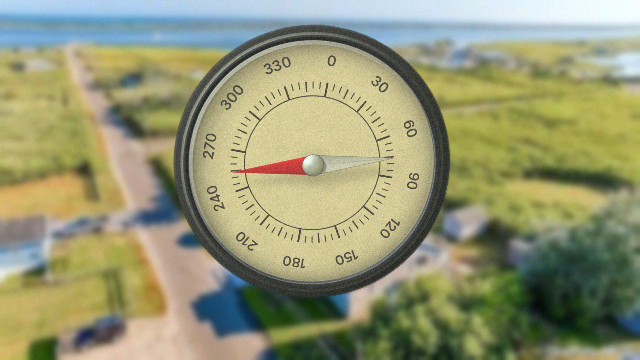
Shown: 255 °
